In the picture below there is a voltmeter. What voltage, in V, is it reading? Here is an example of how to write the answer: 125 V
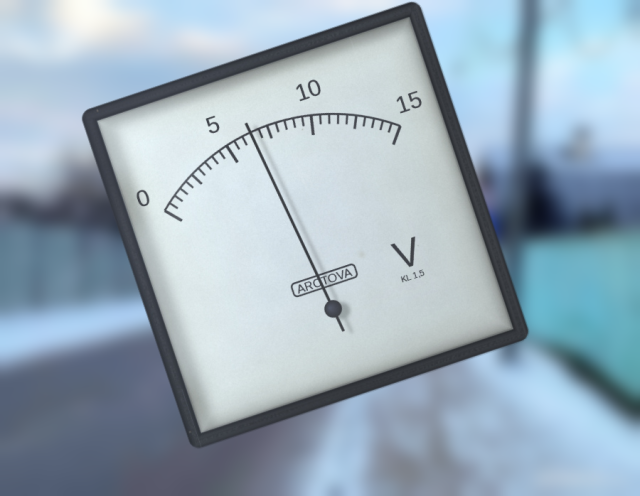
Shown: 6.5 V
